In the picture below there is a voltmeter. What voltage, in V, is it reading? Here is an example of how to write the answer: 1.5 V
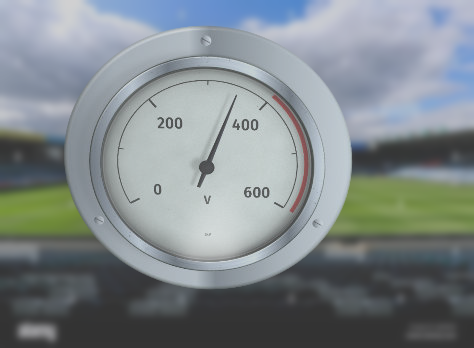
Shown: 350 V
